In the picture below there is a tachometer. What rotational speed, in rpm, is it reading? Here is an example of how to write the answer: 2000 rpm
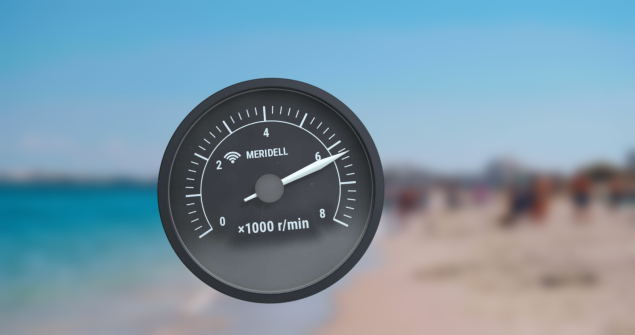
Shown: 6300 rpm
